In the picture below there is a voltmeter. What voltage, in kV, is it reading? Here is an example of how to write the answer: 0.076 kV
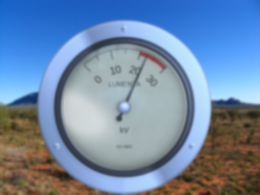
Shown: 22.5 kV
